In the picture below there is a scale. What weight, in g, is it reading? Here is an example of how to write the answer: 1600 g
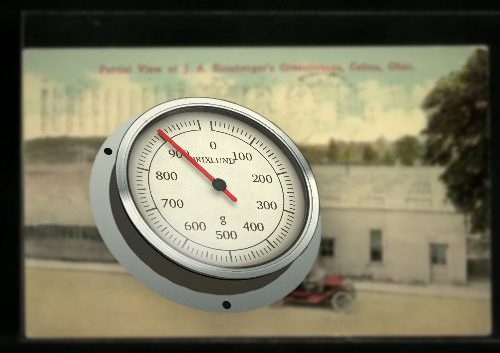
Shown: 900 g
